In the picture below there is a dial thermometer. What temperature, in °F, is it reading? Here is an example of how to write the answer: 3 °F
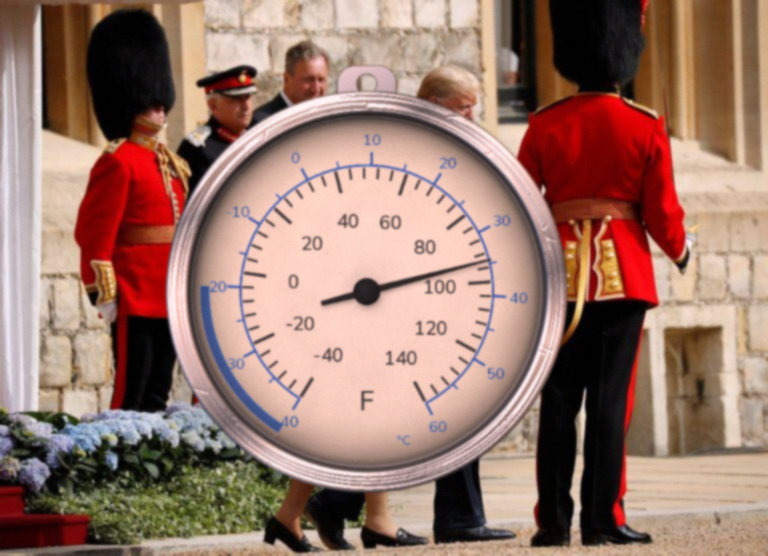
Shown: 94 °F
